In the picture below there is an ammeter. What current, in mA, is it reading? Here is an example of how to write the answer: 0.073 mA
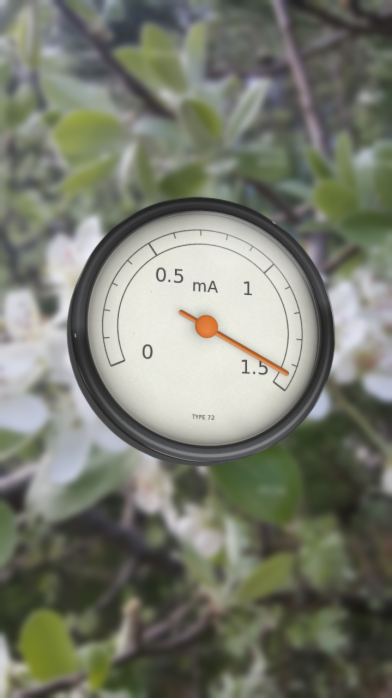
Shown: 1.45 mA
